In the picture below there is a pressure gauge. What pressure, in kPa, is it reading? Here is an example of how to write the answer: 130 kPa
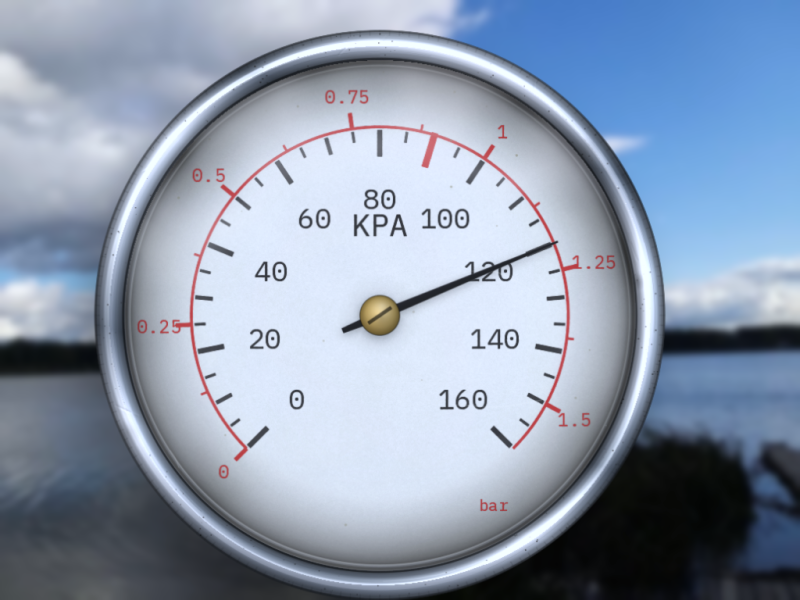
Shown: 120 kPa
